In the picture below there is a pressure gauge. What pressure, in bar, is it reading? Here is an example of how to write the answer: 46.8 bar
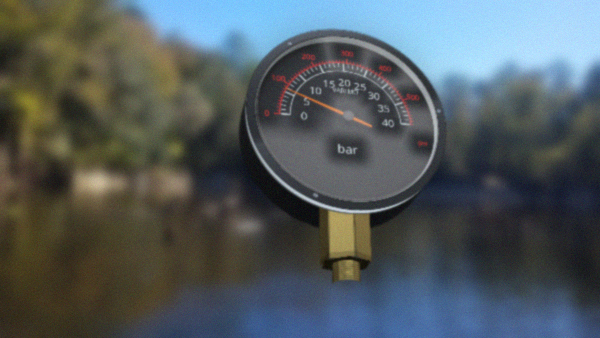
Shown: 5 bar
